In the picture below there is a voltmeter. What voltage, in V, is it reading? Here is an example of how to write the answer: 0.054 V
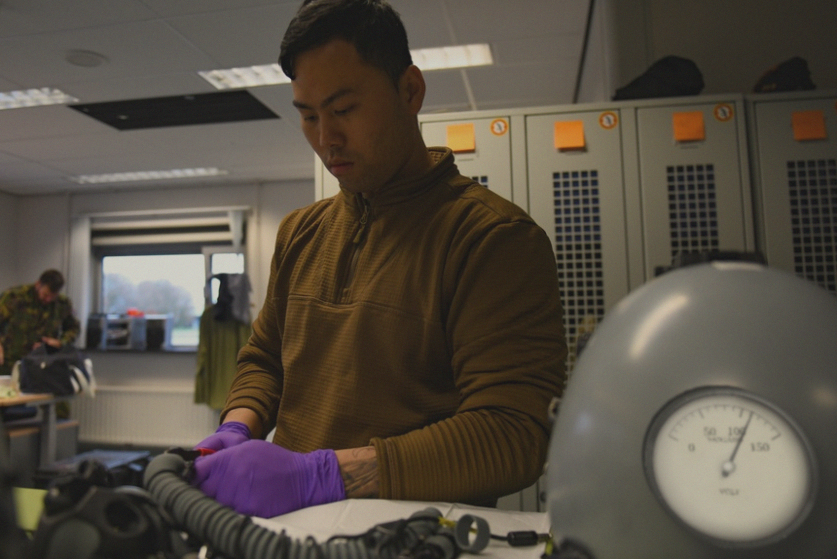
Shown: 110 V
